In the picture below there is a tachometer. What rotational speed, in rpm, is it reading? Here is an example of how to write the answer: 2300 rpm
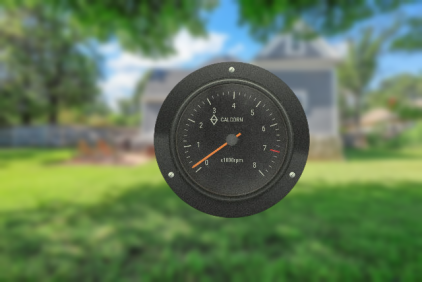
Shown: 200 rpm
